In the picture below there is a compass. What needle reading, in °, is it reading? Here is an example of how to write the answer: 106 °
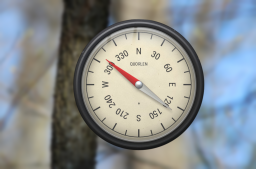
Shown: 307.5 °
